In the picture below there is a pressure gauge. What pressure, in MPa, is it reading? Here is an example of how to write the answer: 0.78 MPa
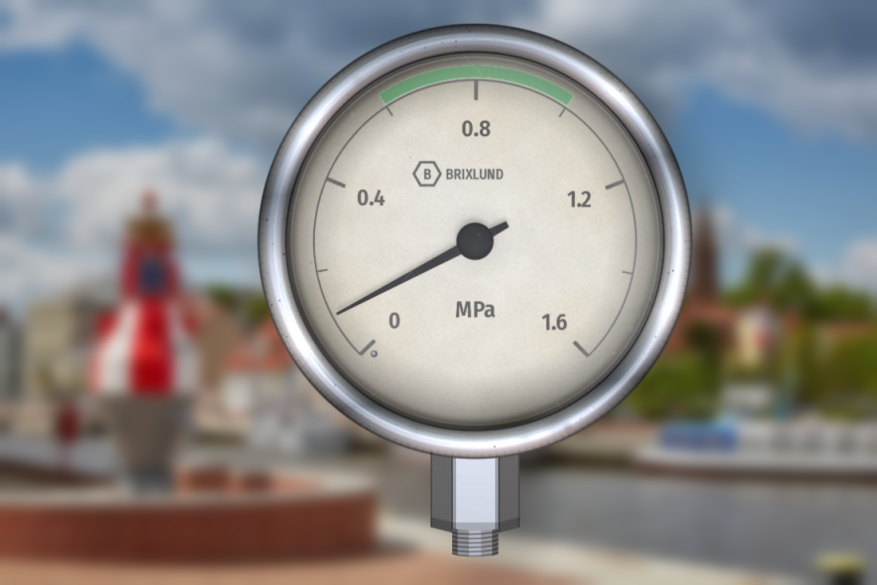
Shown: 0.1 MPa
